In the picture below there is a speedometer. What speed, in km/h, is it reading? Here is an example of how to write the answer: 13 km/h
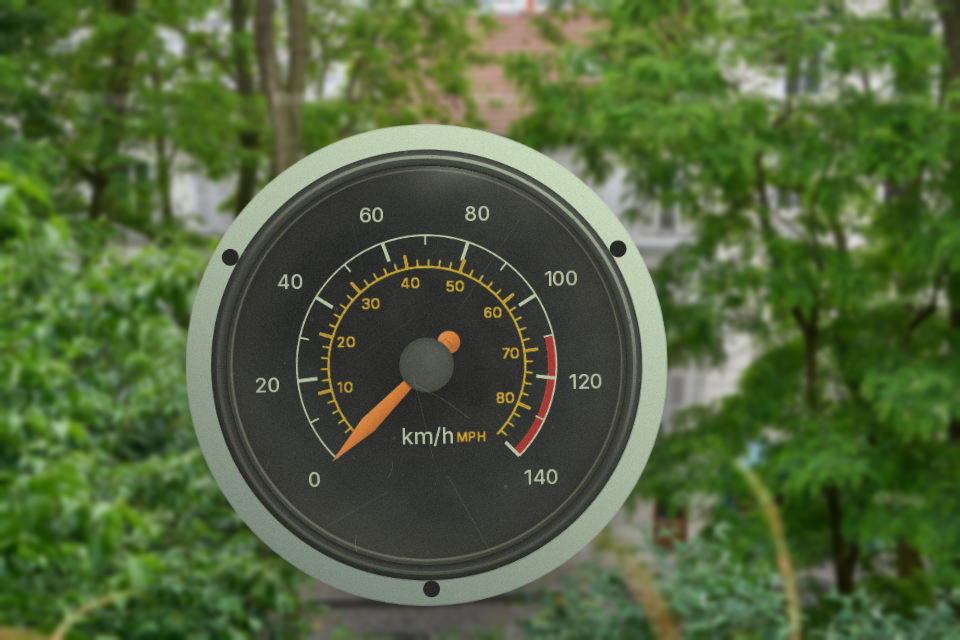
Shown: 0 km/h
